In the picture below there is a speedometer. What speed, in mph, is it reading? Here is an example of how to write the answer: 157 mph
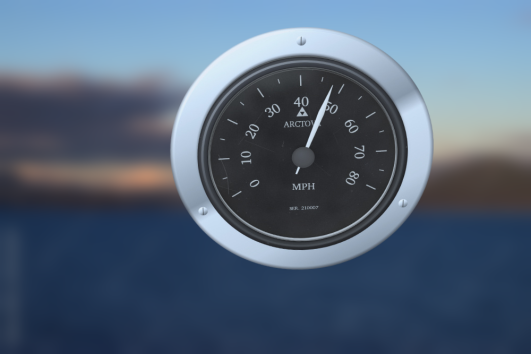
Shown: 47.5 mph
